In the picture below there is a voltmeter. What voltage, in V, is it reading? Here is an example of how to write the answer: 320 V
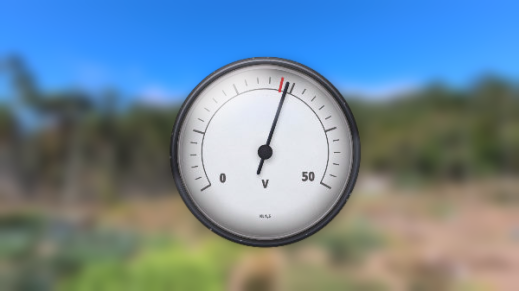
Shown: 29 V
